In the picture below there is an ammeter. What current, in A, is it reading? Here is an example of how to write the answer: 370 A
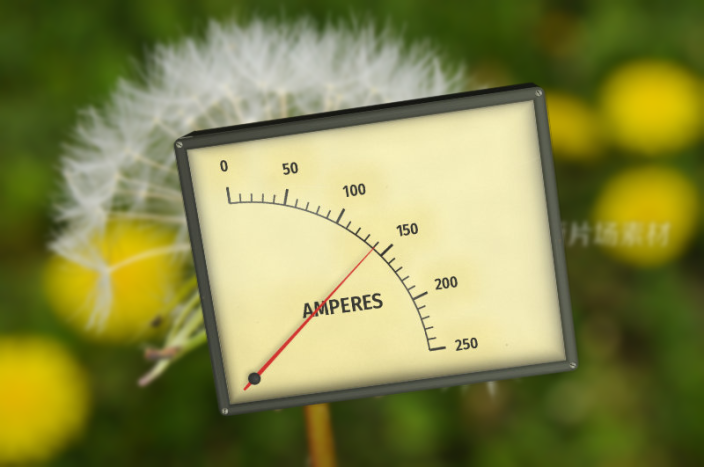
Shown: 140 A
